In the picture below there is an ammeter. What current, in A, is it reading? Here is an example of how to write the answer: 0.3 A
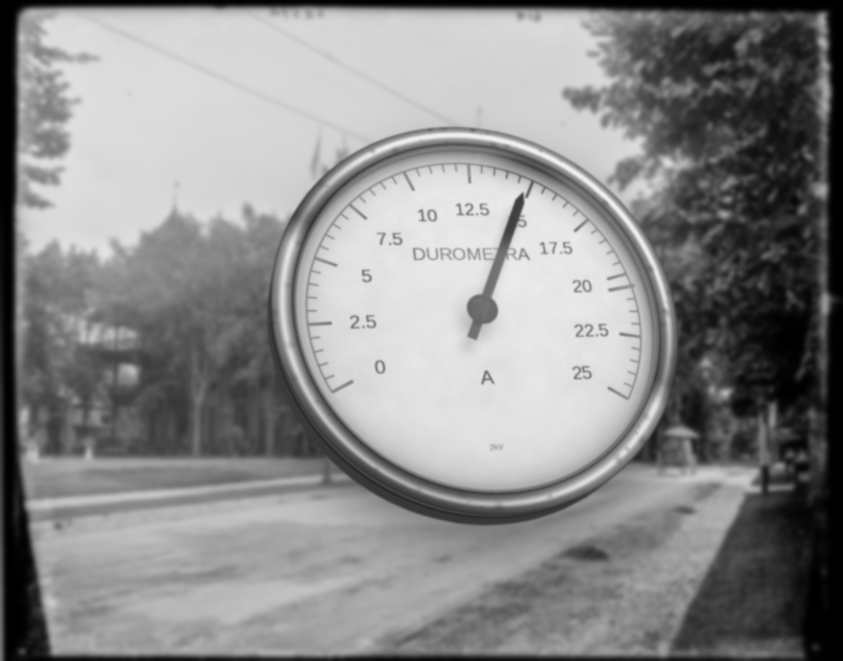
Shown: 14.75 A
